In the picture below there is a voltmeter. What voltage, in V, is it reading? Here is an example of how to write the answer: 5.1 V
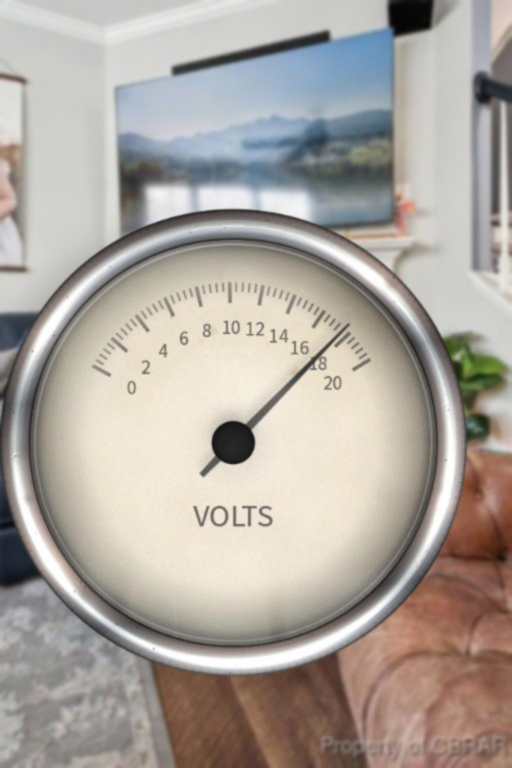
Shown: 17.6 V
